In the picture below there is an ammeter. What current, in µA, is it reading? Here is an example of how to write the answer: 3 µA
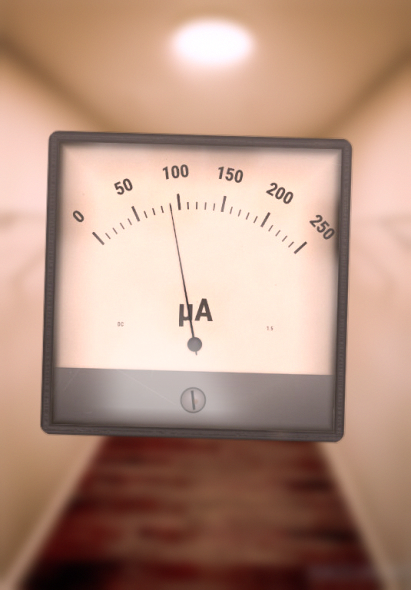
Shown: 90 µA
